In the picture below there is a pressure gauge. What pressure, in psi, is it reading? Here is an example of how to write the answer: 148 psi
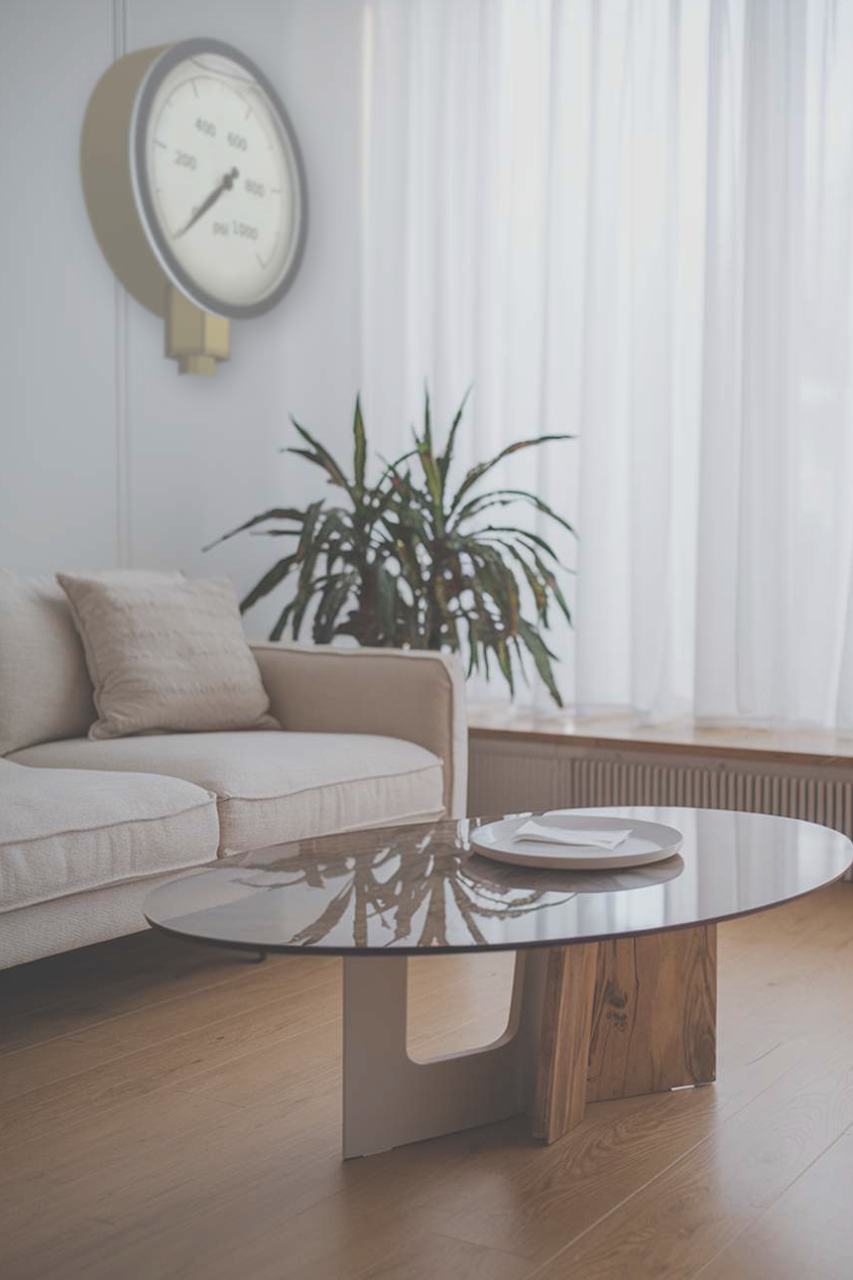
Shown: 0 psi
